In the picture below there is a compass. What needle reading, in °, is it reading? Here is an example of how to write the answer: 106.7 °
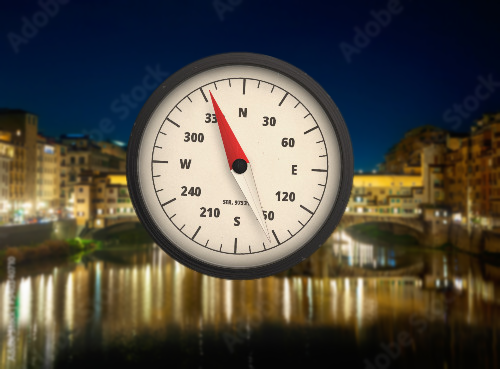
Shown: 335 °
